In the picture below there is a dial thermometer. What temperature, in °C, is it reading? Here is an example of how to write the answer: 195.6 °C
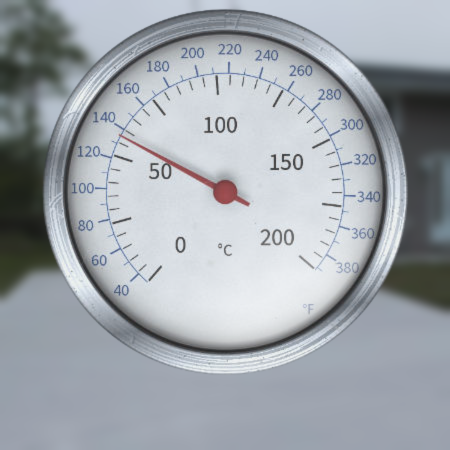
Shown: 57.5 °C
